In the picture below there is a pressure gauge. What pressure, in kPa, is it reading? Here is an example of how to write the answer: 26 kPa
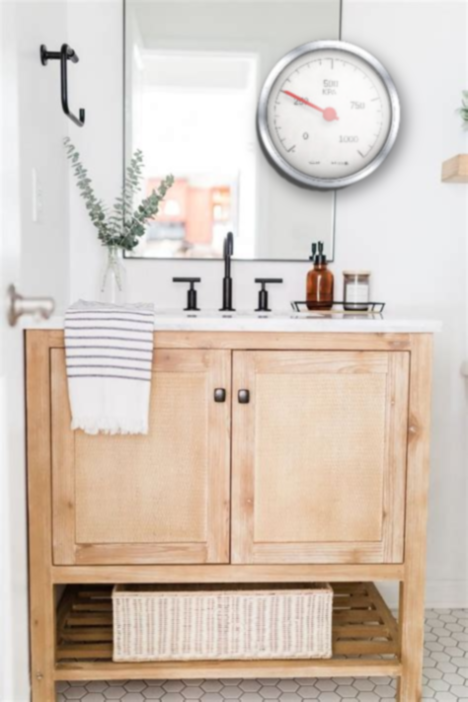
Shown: 250 kPa
